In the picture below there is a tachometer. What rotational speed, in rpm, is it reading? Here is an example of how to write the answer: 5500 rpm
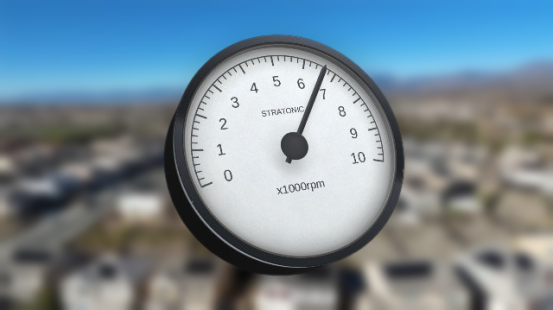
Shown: 6600 rpm
